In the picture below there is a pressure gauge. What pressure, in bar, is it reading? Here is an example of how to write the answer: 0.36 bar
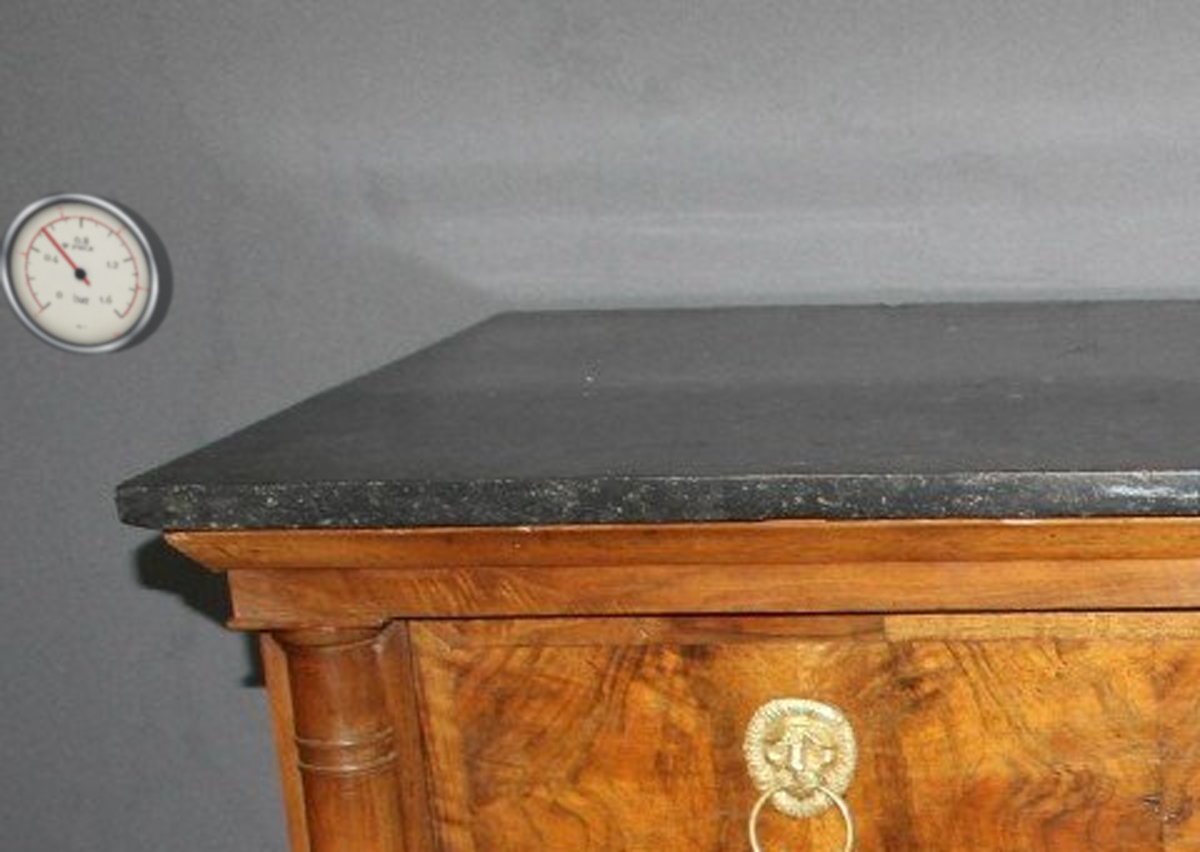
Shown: 0.55 bar
